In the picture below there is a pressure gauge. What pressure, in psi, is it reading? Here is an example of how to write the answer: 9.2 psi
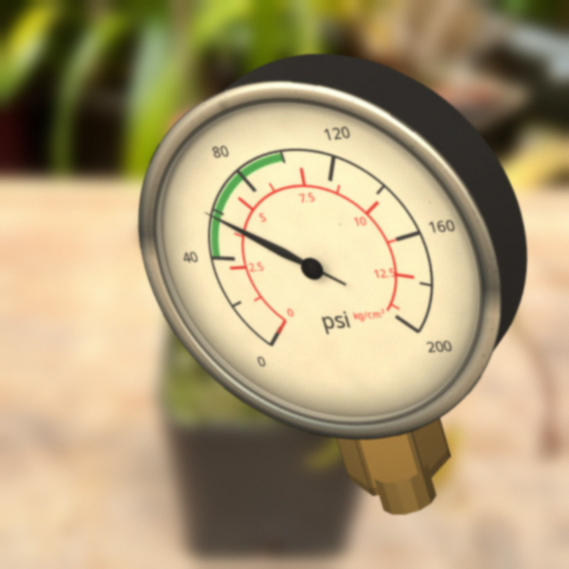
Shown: 60 psi
